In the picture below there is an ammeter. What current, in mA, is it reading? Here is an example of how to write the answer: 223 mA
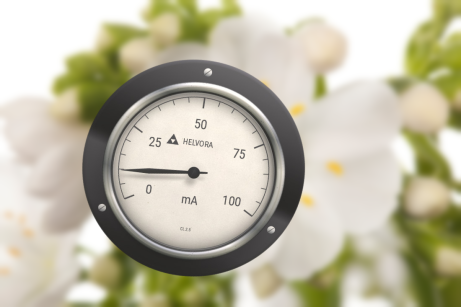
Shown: 10 mA
